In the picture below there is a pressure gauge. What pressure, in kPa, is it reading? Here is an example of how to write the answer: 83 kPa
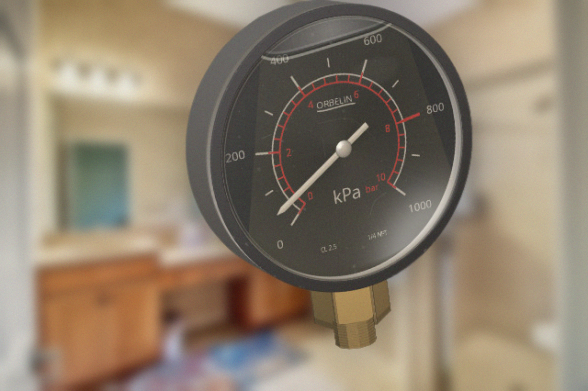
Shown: 50 kPa
